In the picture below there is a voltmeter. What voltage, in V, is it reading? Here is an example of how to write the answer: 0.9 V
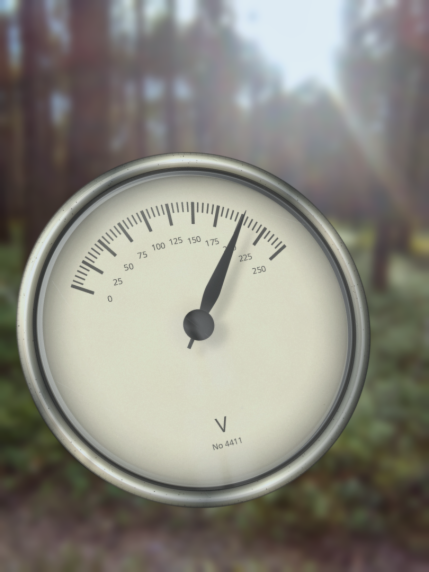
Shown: 200 V
